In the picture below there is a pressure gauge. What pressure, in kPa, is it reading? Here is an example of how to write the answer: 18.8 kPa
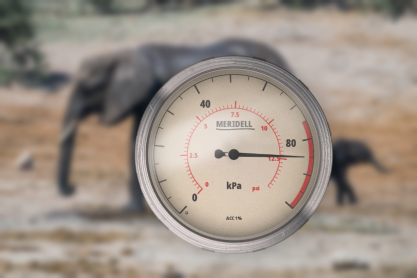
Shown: 85 kPa
